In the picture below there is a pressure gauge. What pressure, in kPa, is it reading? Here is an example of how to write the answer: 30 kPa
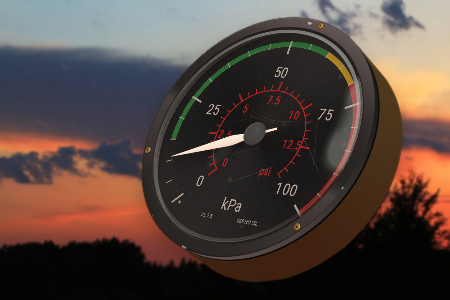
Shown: 10 kPa
